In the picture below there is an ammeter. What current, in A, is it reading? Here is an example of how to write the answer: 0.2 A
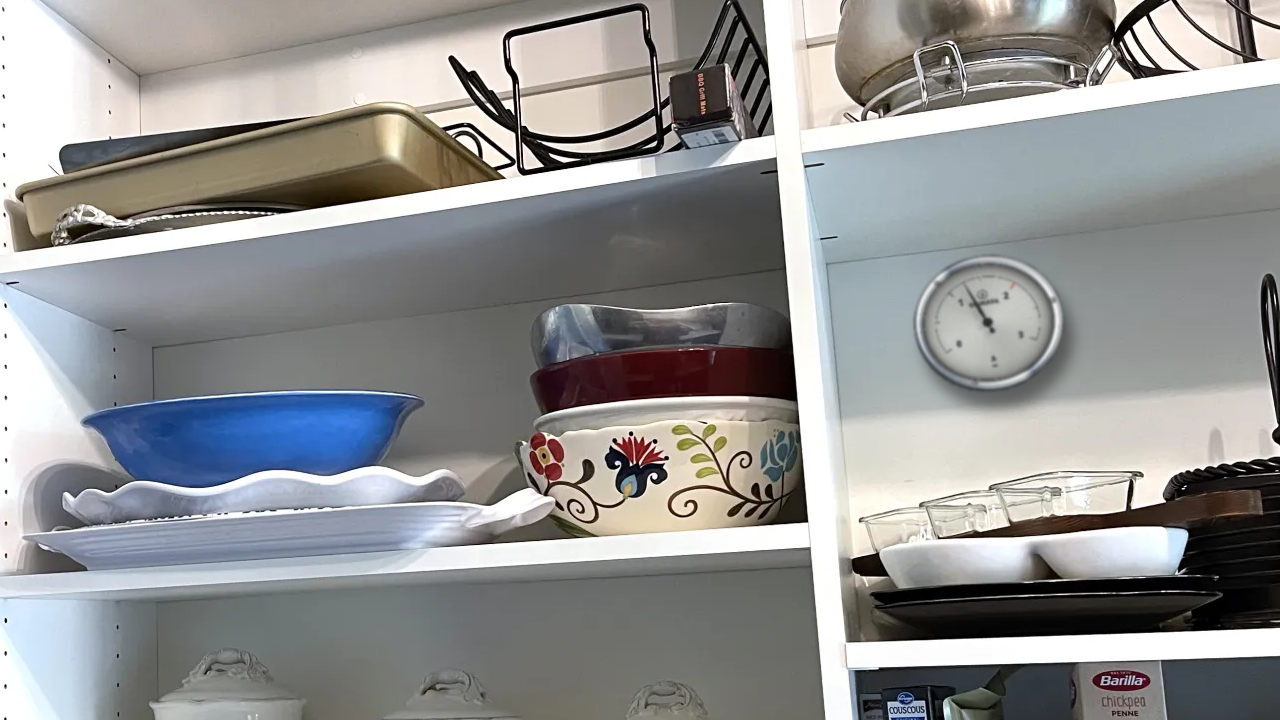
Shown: 1.25 A
